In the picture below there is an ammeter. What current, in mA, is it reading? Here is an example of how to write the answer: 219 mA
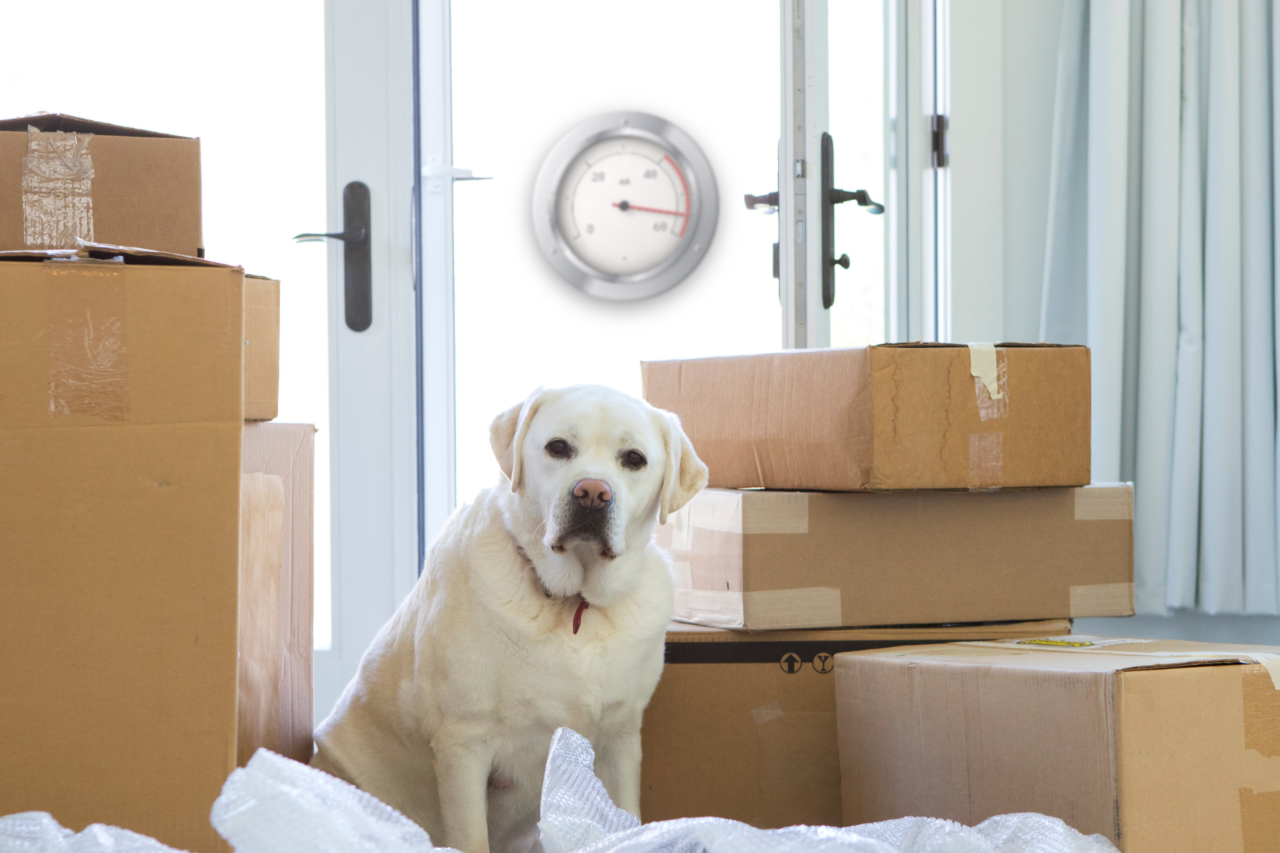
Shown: 55 mA
